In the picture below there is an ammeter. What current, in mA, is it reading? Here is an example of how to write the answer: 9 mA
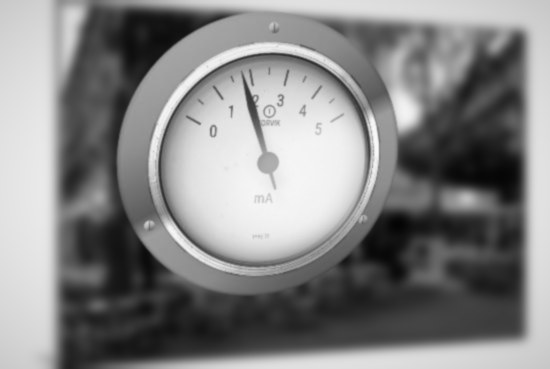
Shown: 1.75 mA
